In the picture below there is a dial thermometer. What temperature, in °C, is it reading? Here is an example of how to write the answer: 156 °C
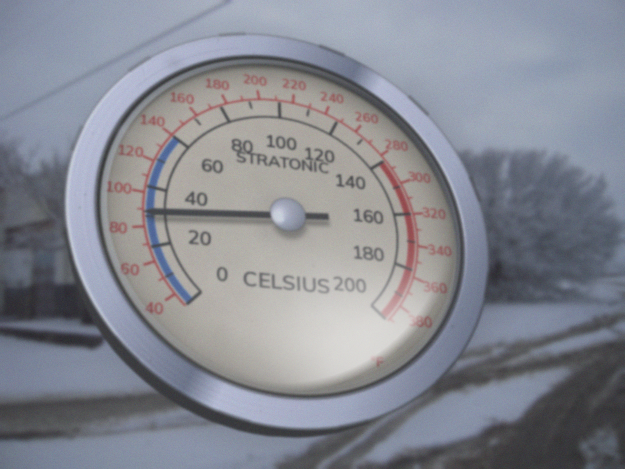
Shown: 30 °C
